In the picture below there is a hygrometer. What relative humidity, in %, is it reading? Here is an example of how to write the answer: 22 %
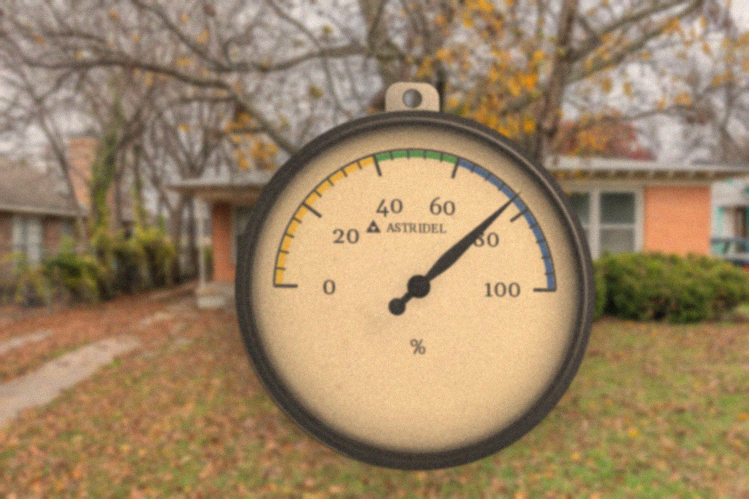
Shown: 76 %
